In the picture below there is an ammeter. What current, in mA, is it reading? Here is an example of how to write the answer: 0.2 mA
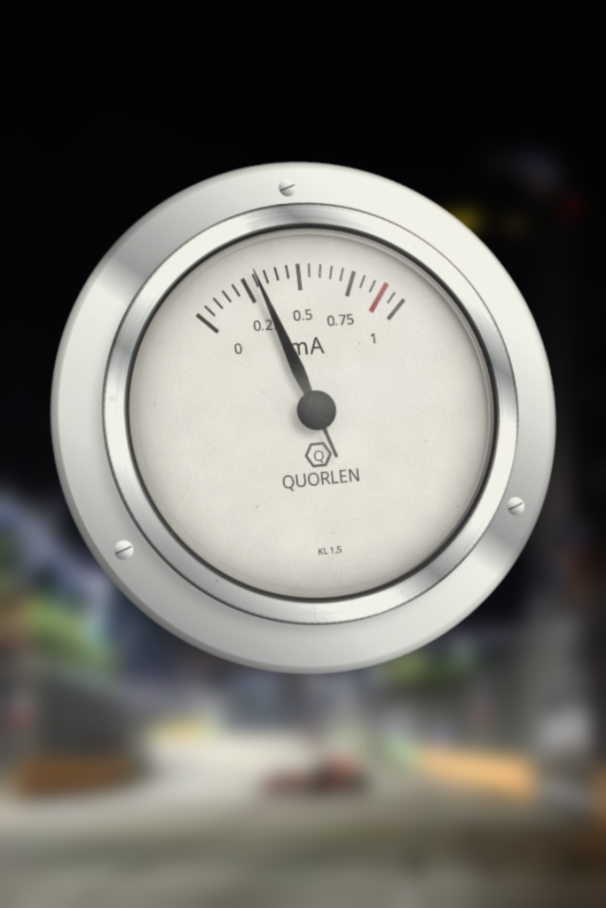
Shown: 0.3 mA
